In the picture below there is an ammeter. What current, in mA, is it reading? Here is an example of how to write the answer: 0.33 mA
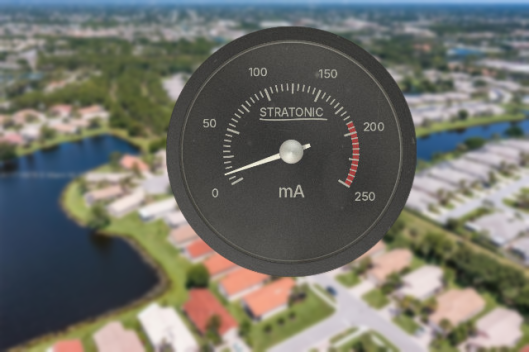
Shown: 10 mA
